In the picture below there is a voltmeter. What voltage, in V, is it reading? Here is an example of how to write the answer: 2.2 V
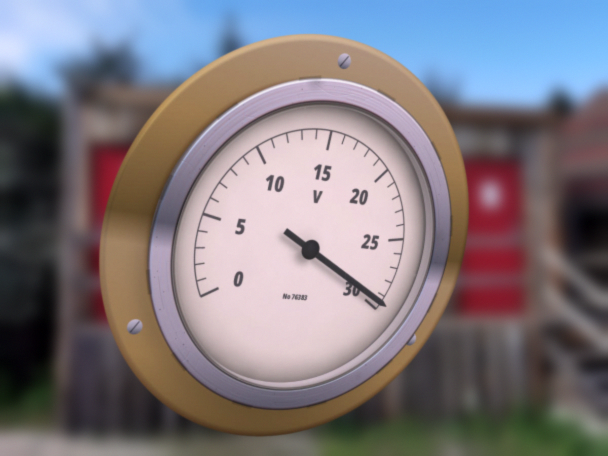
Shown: 29.5 V
